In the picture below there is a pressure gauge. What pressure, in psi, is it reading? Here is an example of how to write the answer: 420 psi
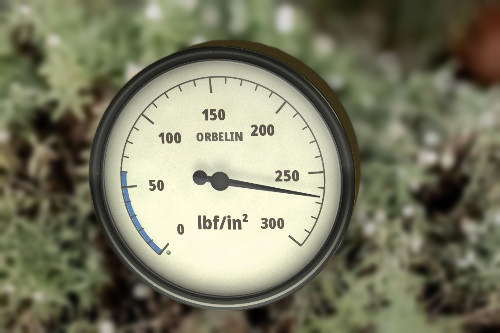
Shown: 265 psi
